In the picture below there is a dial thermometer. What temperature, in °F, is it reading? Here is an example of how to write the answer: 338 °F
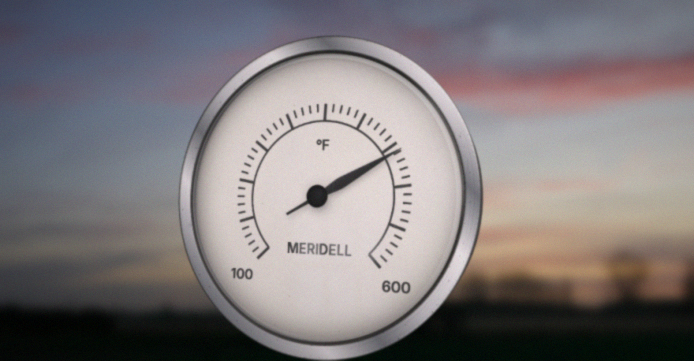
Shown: 460 °F
